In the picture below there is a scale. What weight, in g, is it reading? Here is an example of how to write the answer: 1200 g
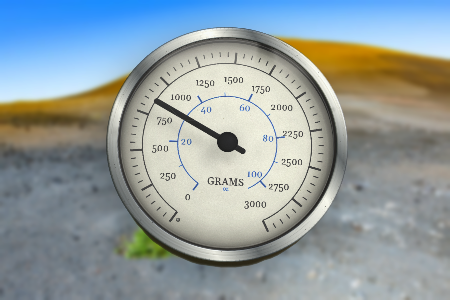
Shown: 850 g
